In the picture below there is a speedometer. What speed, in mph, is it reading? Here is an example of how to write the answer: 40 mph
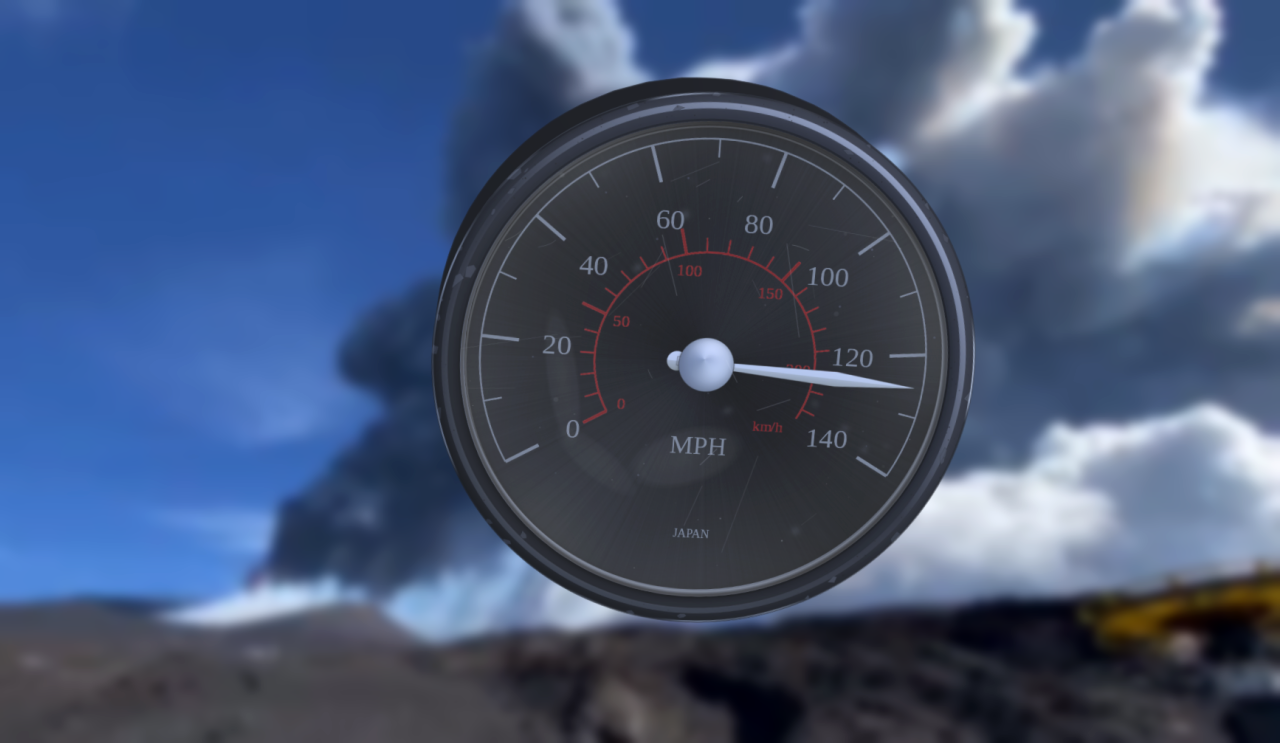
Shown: 125 mph
